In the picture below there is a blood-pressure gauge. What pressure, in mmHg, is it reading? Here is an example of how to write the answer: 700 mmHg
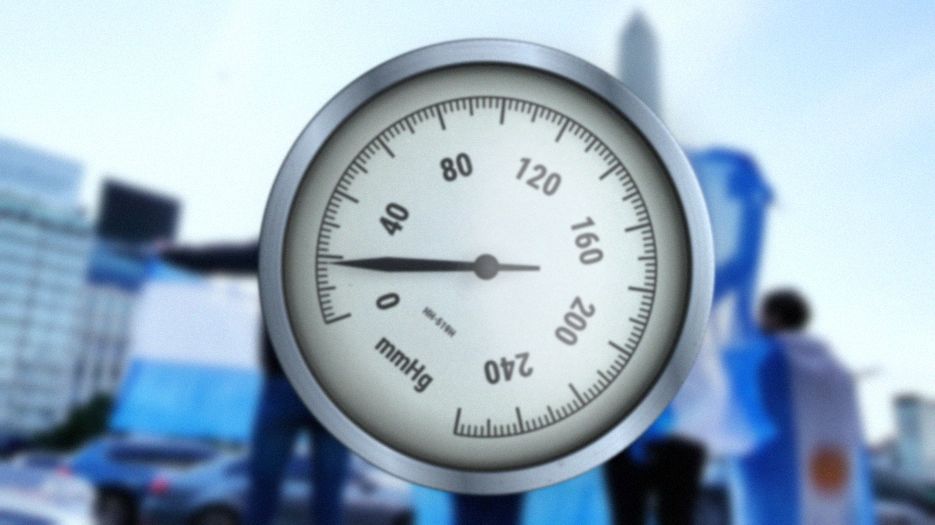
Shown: 18 mmHg
